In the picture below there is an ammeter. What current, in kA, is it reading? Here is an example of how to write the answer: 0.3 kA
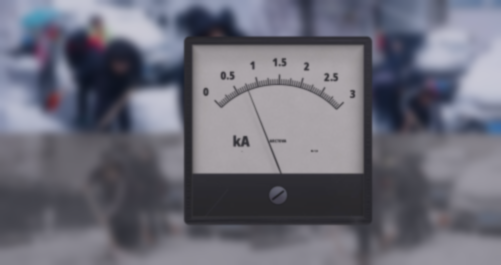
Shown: 0.75 kA
